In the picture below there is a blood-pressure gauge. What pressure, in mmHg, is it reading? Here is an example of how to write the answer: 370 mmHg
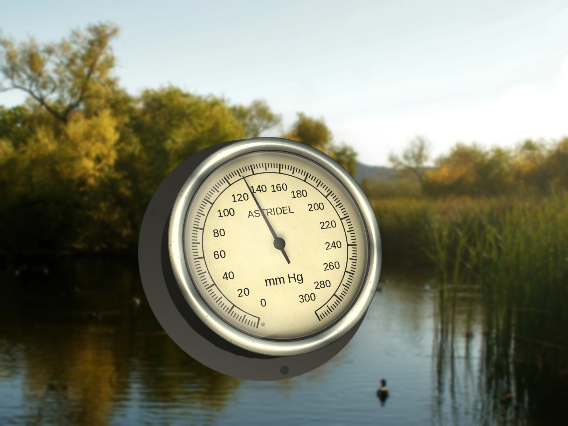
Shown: 130 mmHg
